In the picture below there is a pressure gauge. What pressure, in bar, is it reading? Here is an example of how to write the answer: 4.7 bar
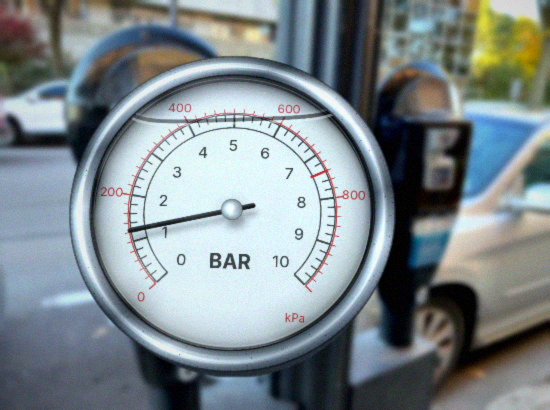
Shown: 1.2 bar
